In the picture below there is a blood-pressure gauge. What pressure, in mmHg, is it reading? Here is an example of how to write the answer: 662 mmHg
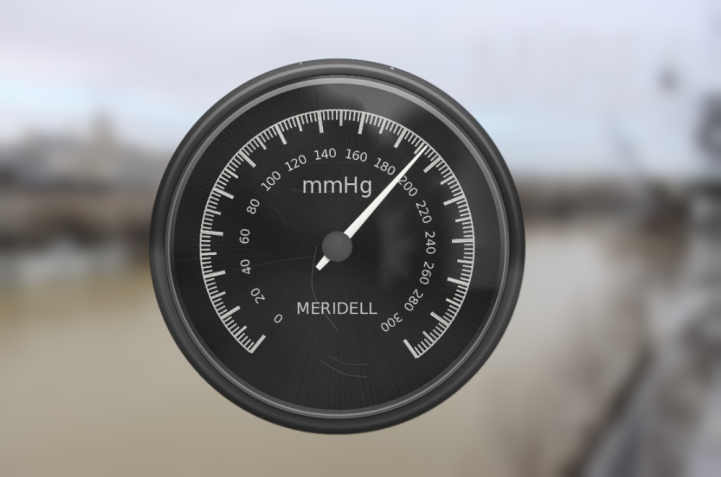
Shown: 192 mmHg
